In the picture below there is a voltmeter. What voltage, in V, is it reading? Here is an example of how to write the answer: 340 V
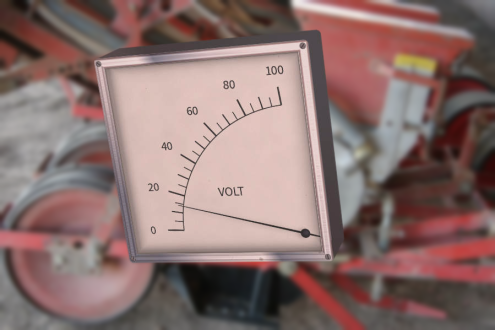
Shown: 15 V
